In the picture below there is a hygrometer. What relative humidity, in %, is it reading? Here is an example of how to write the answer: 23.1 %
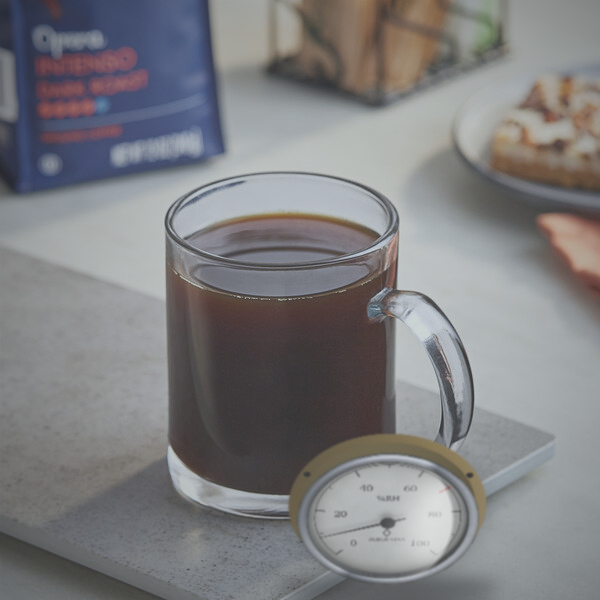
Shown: 10 %
